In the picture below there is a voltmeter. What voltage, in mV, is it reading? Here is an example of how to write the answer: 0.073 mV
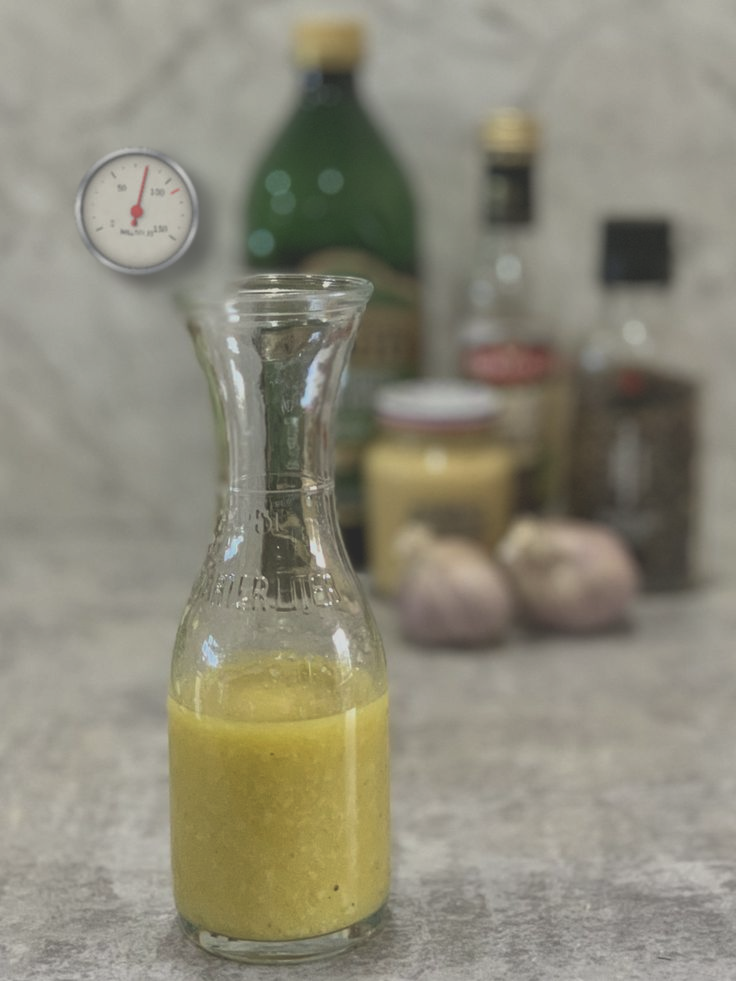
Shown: 80 mV
